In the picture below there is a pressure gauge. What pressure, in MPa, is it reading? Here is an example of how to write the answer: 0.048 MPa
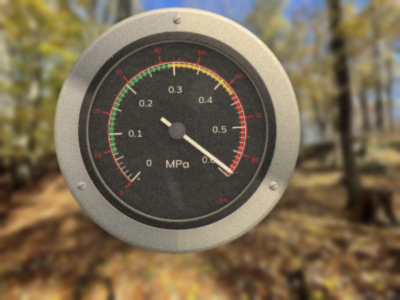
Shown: 0.59 MPa
